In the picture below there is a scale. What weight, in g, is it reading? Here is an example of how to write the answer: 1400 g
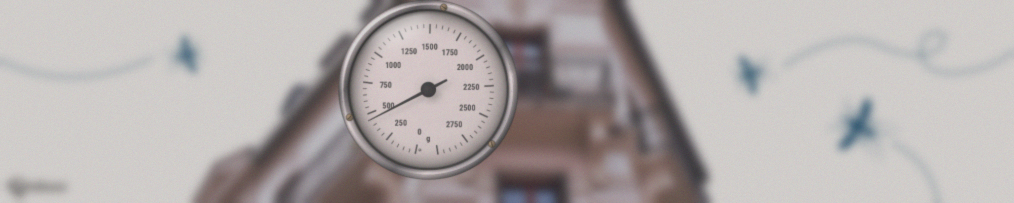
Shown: 450 g
